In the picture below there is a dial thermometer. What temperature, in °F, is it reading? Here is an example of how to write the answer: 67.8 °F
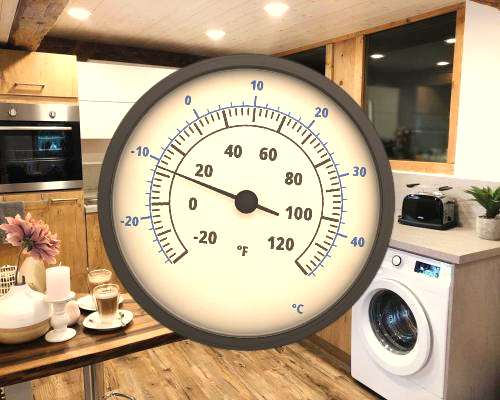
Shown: 12 °F
